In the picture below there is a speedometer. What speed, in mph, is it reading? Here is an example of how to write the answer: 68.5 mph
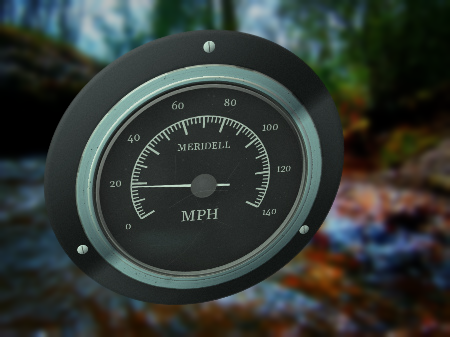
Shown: 20 mph
